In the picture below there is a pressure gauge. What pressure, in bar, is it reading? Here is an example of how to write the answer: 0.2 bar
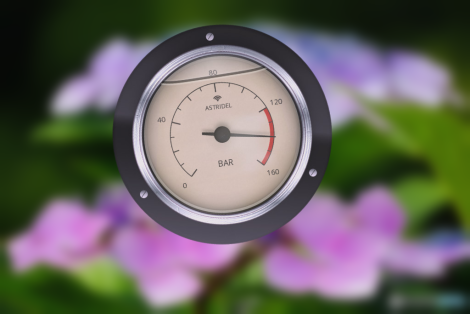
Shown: 140 bar
